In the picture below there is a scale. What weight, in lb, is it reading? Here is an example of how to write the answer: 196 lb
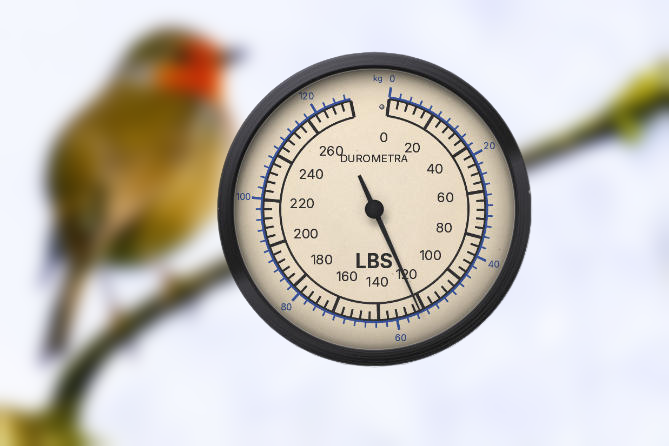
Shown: 122 lb
